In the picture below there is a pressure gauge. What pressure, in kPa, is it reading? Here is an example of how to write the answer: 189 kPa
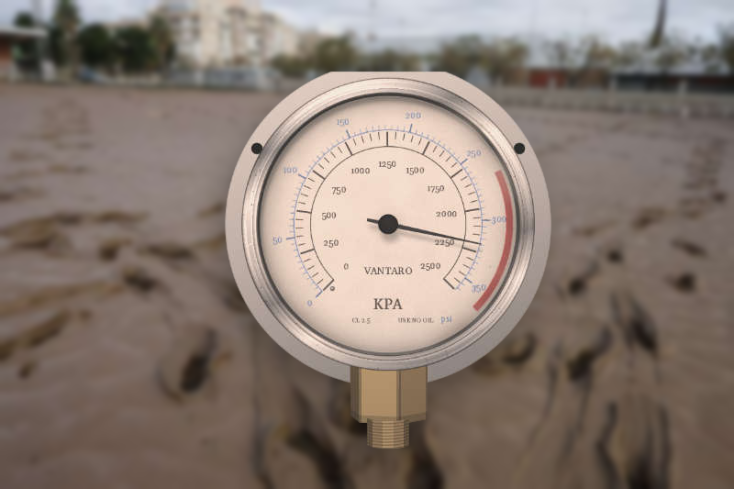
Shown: 2200 kPa
